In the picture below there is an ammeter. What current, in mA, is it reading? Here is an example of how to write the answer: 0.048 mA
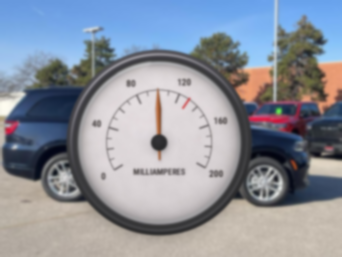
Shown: 100 mA
